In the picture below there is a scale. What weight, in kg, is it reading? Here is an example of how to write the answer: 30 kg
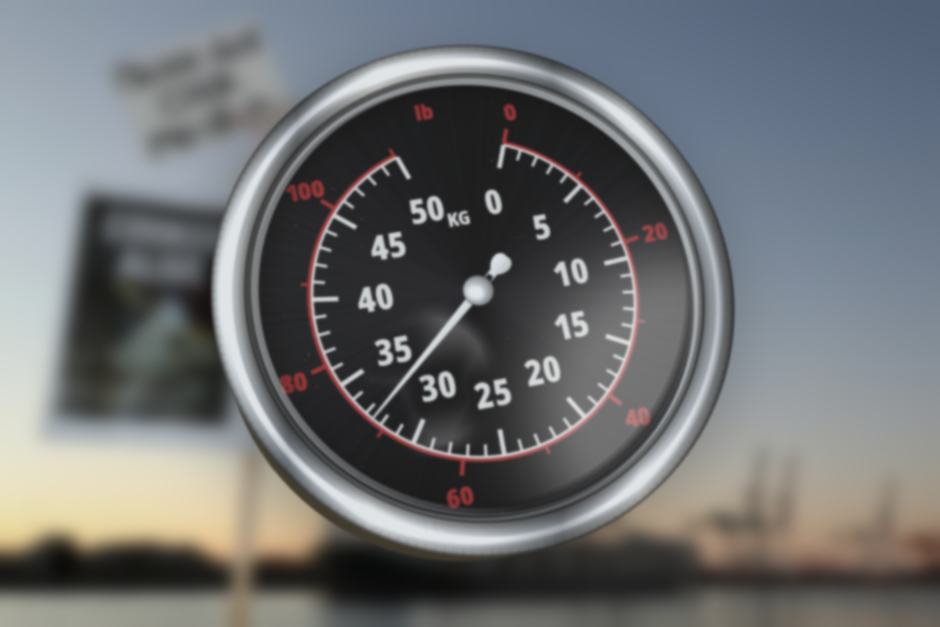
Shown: 32.5 kg
